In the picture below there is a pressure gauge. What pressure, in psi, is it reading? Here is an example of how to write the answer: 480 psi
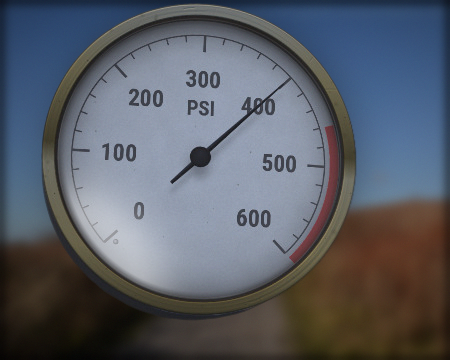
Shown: 400 psi
